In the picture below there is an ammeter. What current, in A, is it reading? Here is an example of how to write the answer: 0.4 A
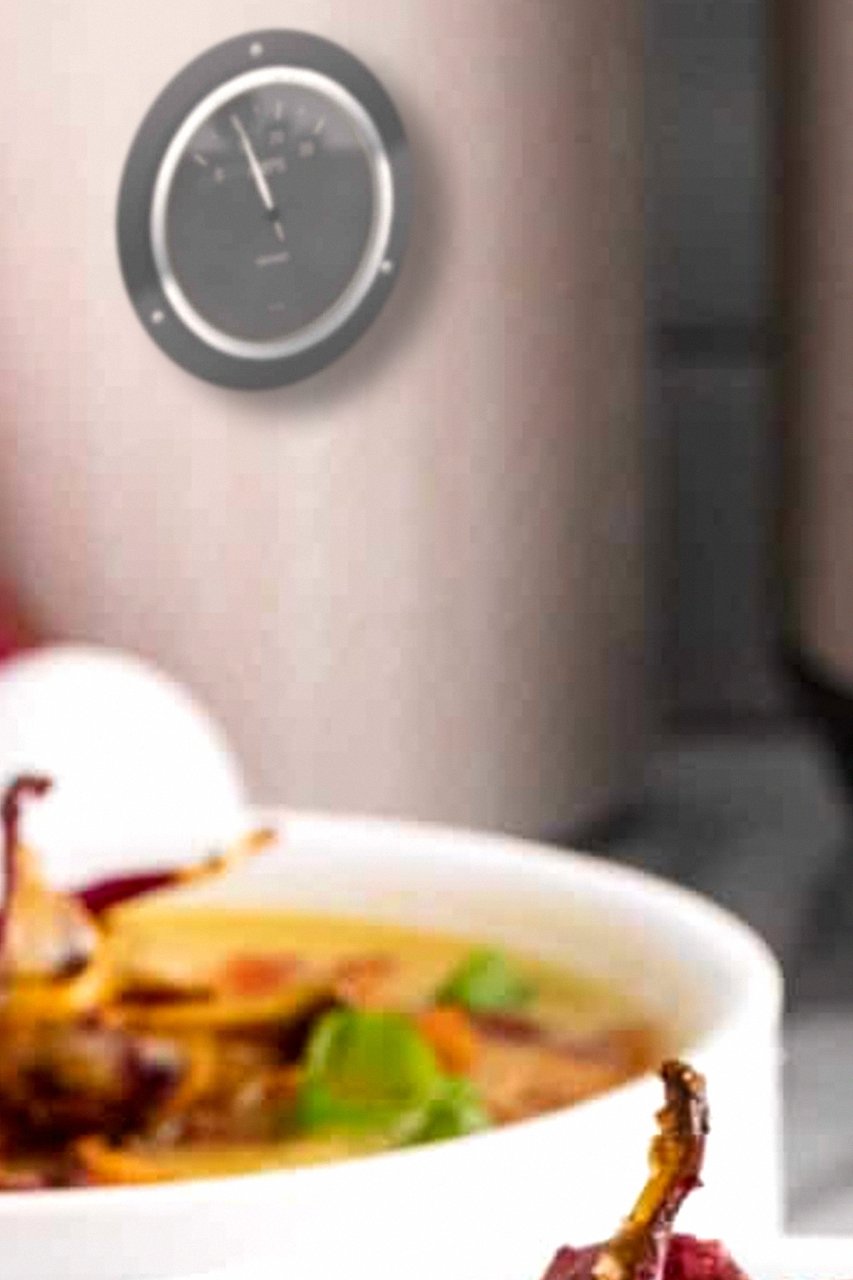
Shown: 10 A
